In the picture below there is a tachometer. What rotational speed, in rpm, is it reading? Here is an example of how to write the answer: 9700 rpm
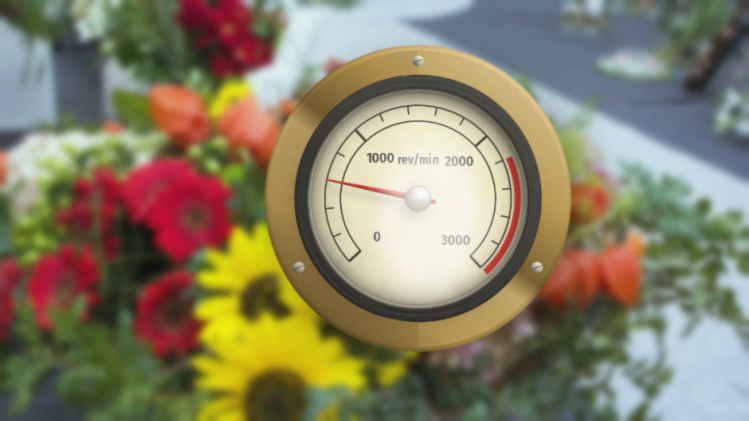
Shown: 600 rpm
